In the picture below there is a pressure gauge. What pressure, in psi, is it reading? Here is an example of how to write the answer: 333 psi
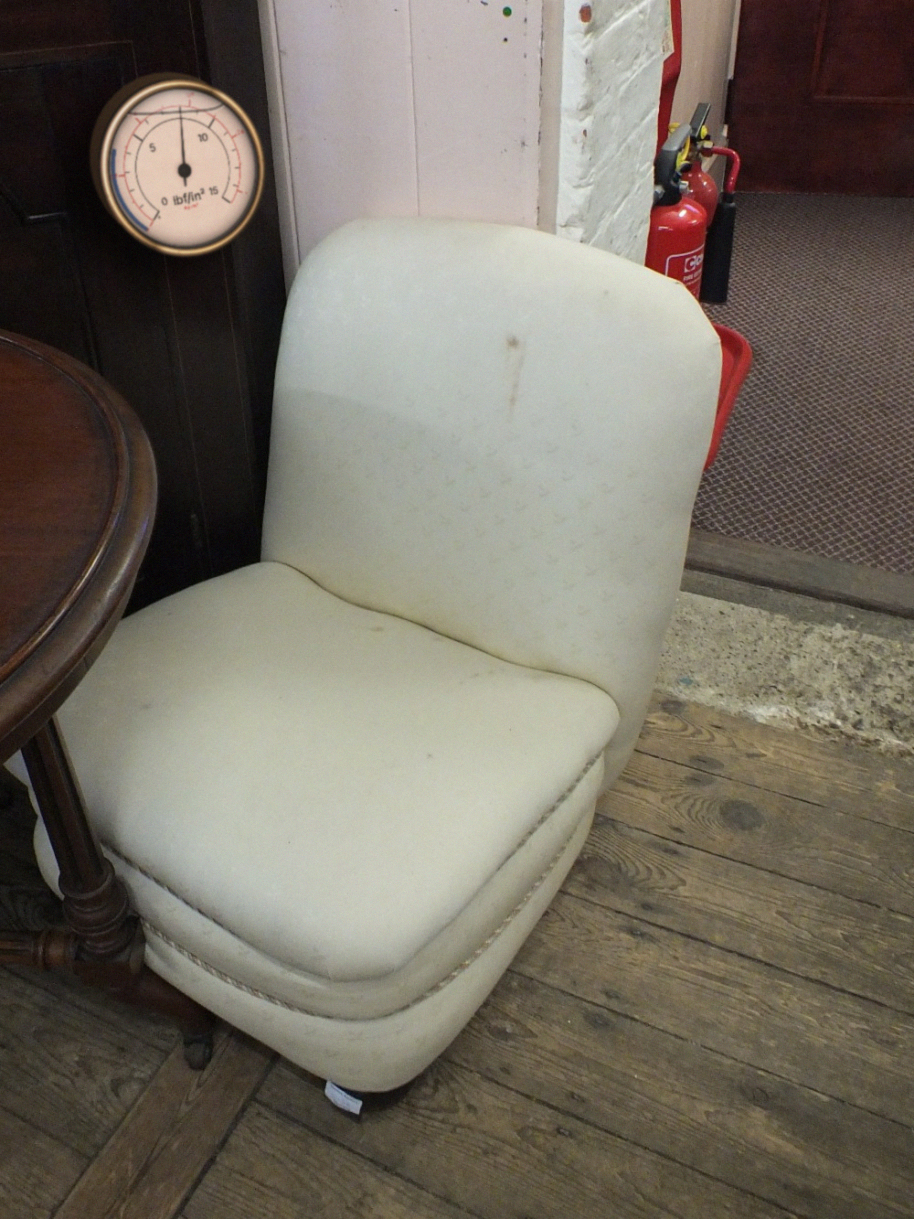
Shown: 8 psi
